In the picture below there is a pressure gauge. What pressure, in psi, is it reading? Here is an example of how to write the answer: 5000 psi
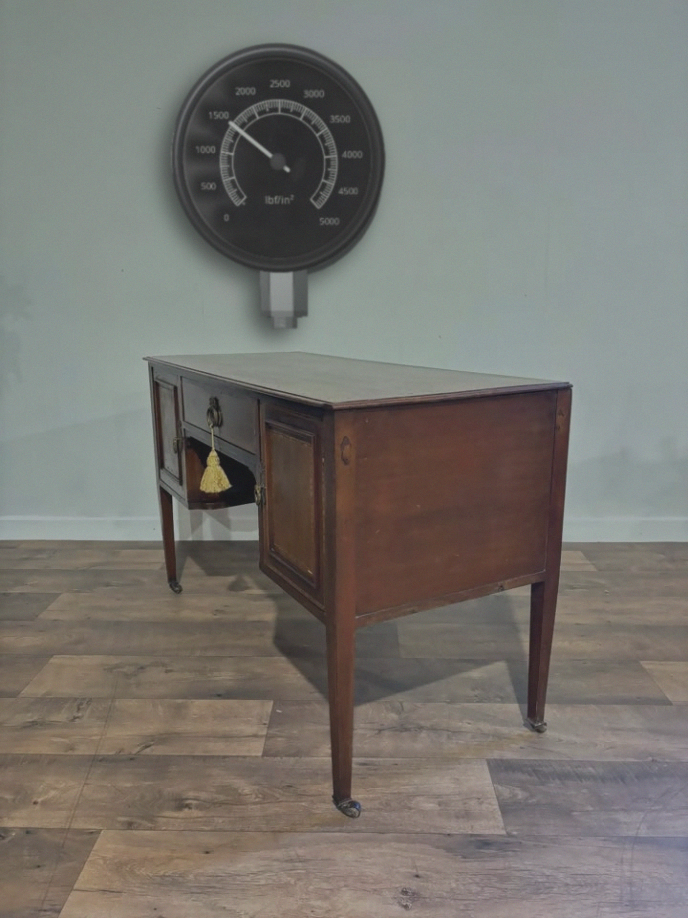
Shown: 1500 psi
